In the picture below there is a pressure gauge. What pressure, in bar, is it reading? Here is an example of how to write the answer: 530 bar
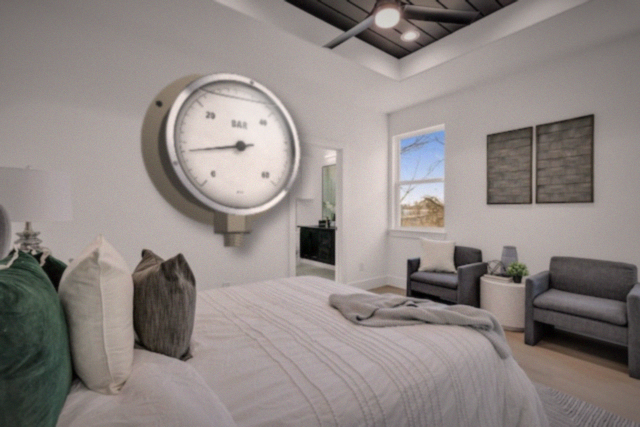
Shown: 8 bar
